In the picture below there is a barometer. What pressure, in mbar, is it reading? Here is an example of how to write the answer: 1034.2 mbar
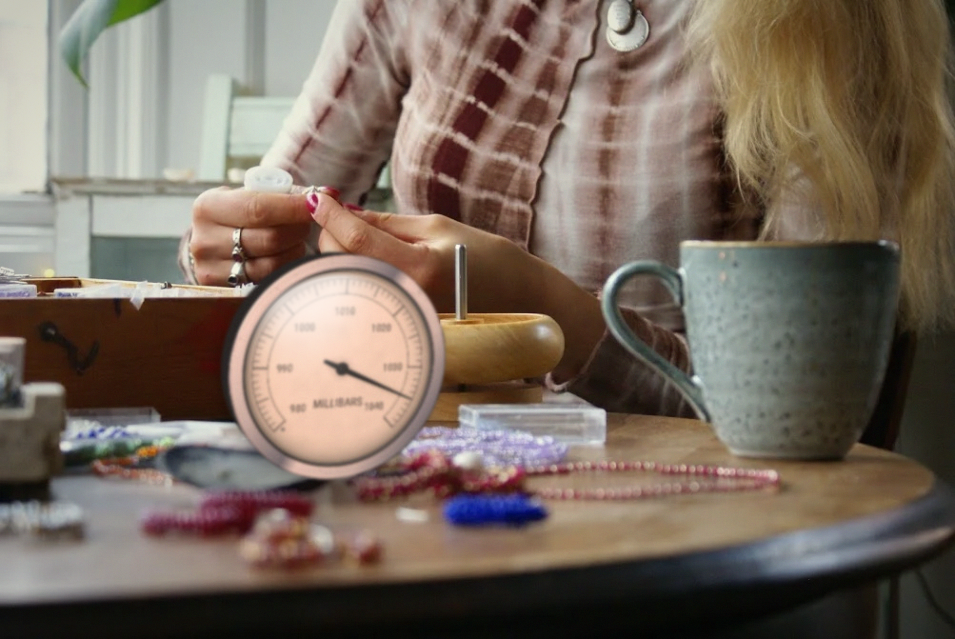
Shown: 1035 mbar
